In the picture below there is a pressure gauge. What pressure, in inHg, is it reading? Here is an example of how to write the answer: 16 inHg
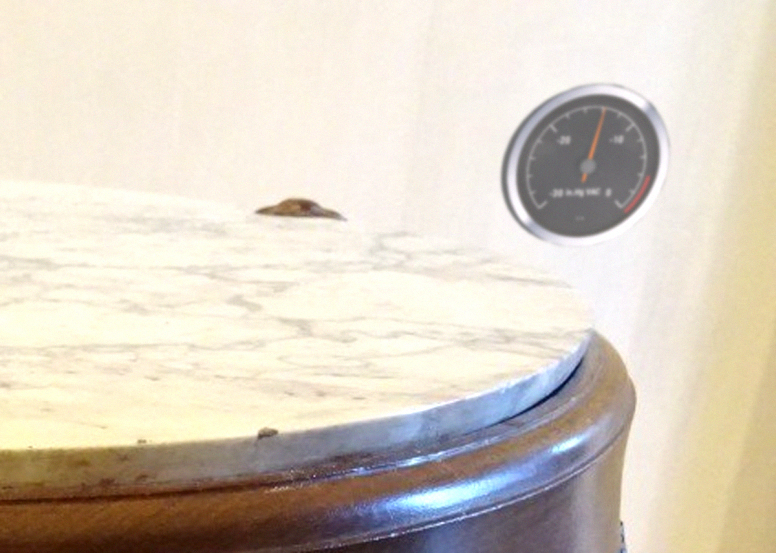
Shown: -14 inHg
